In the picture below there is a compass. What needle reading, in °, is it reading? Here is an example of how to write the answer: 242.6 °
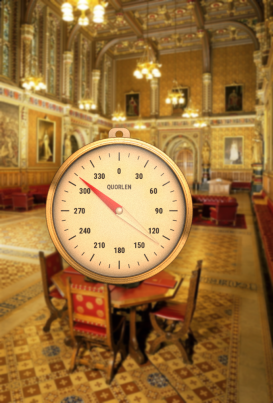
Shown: 310 °
